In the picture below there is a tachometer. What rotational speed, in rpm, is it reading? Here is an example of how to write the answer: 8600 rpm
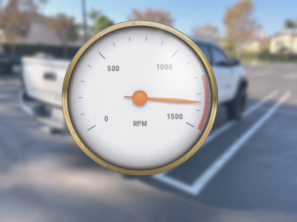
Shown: 1350 rpm
